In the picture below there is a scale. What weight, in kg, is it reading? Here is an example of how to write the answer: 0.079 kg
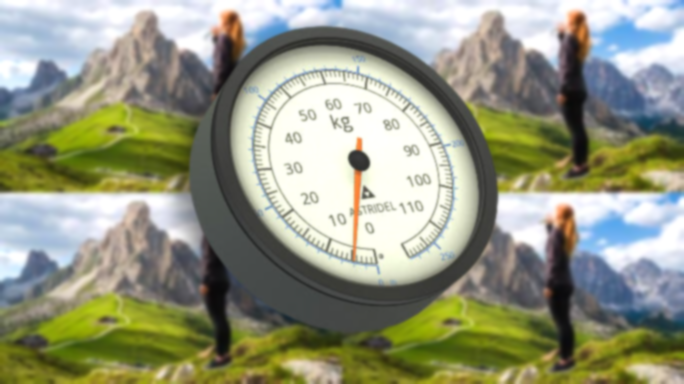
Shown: 5 kg
